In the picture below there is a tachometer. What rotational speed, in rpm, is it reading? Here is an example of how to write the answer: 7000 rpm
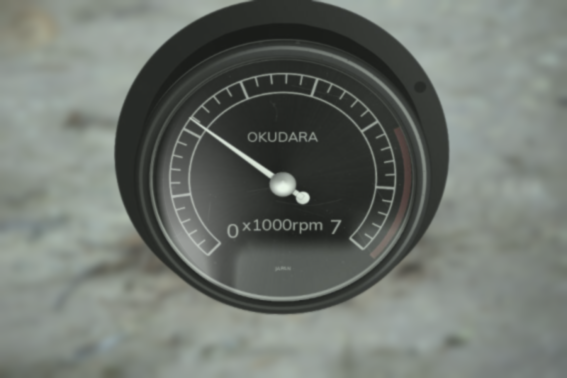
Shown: 2200 rpm
